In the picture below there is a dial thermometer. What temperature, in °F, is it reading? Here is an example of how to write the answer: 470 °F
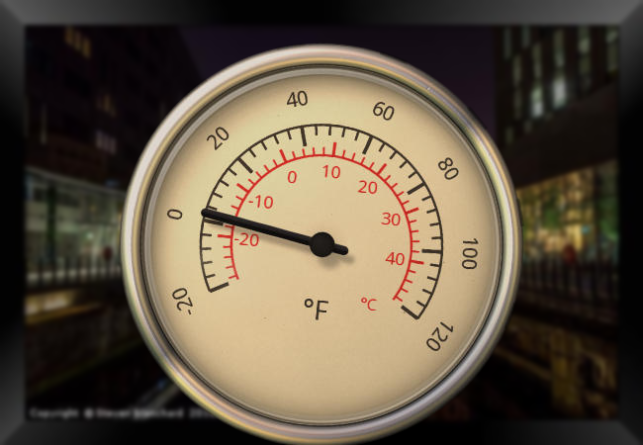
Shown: 2 °F
